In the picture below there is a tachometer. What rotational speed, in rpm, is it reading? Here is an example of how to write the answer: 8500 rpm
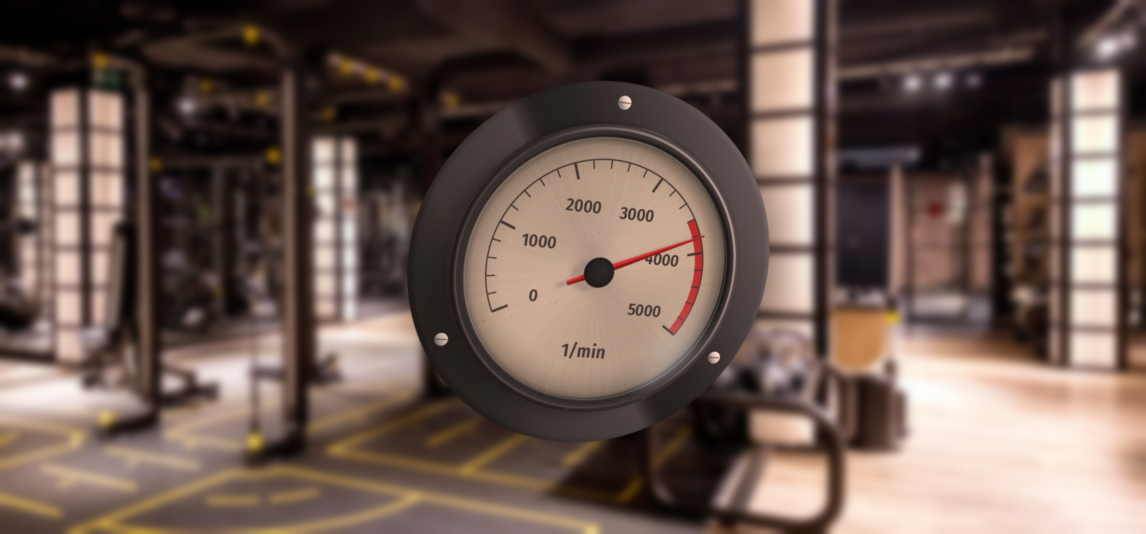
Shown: 3800 rpm
